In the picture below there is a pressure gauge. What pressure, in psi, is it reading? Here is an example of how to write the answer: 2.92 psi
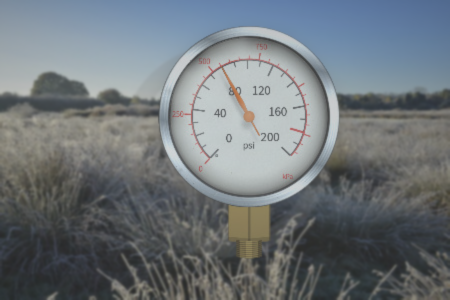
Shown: 80 psi
